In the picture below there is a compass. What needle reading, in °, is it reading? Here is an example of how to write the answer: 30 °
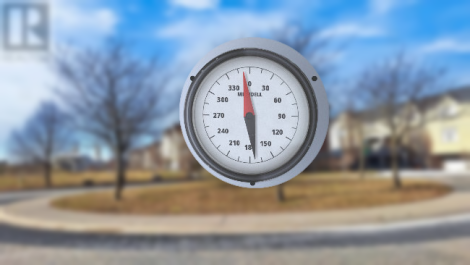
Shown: 352.5 °
